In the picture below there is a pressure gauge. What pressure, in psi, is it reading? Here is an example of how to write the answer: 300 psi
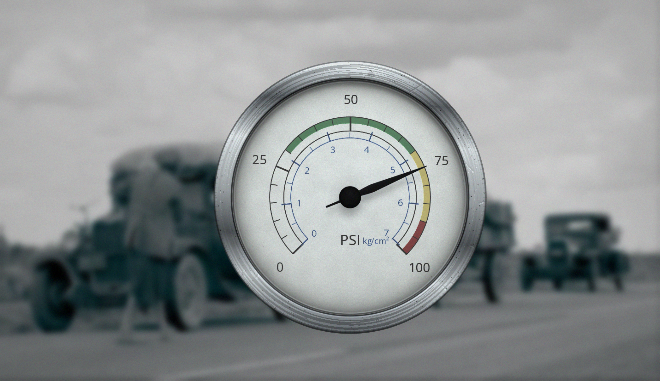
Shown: 75 psi
